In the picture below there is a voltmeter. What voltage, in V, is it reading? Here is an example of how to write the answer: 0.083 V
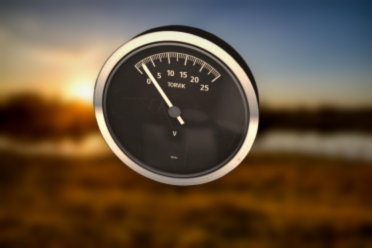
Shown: 2.5 V
